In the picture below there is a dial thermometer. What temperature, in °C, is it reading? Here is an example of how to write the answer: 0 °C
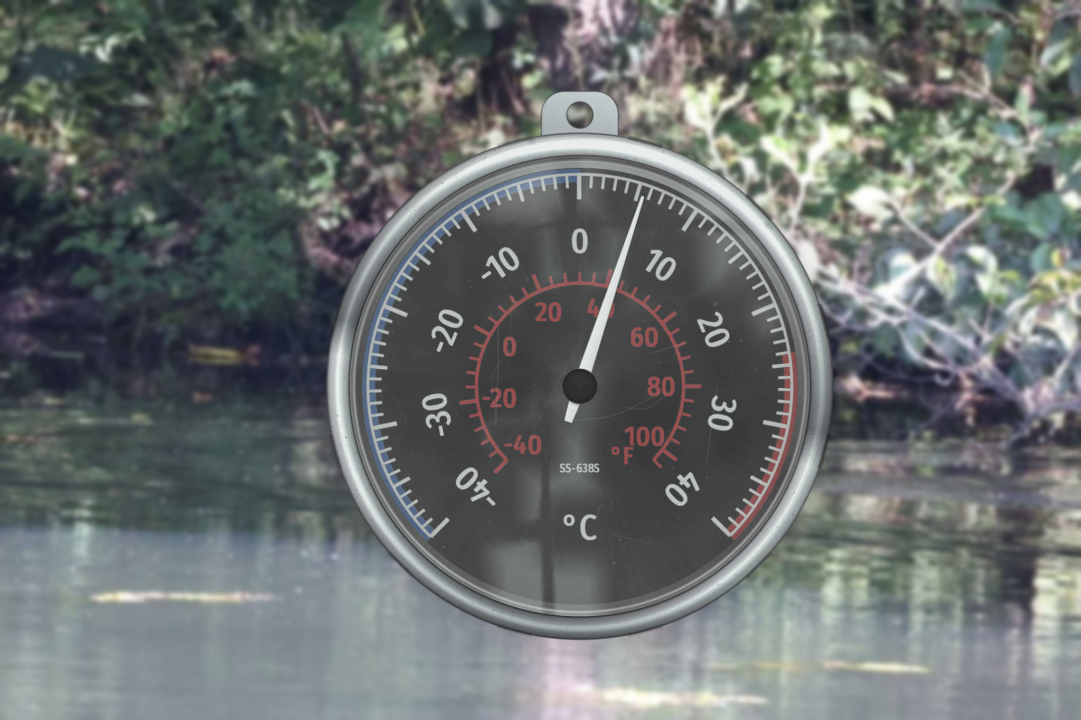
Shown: 5.5 °C
